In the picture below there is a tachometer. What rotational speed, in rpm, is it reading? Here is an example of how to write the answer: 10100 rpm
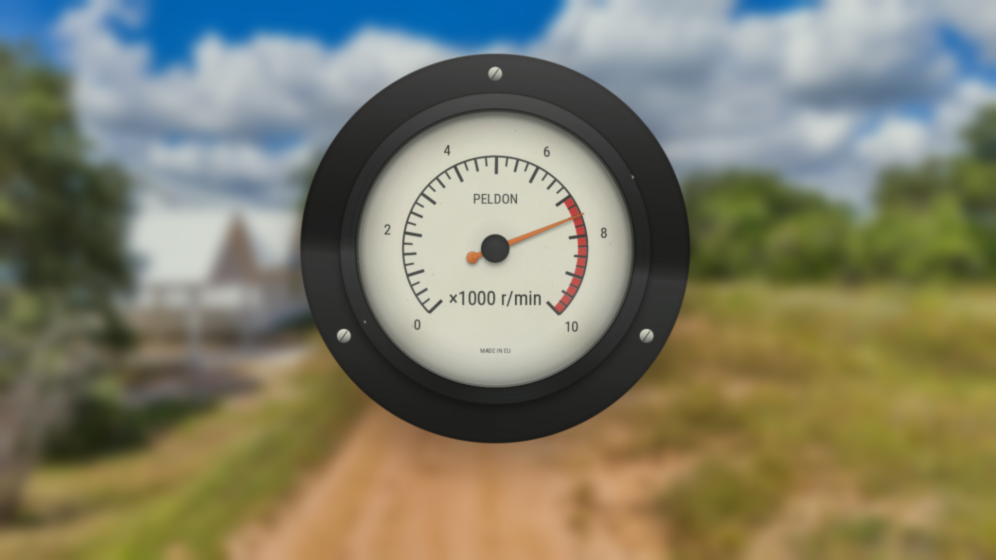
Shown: 7500 rpm
